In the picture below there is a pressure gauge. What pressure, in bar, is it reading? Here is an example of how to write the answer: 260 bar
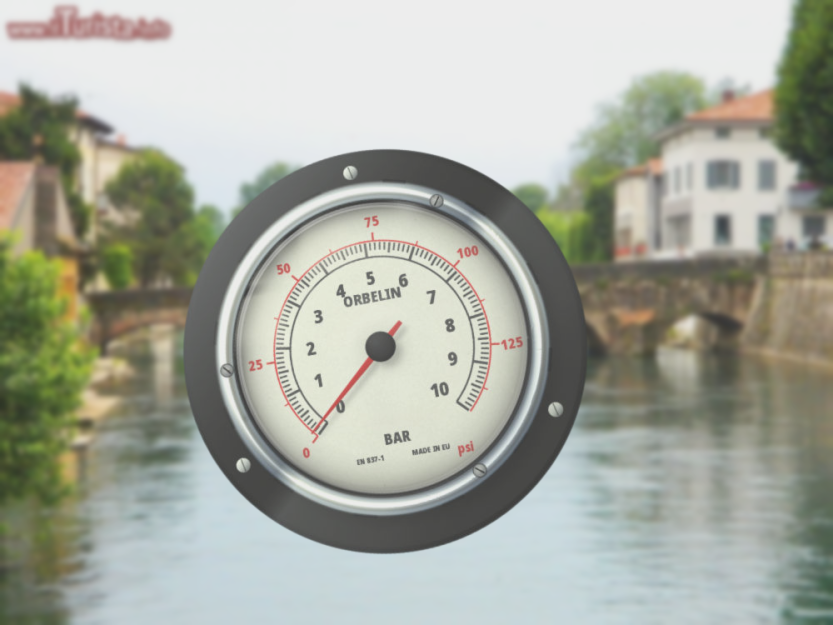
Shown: 0.1 bar
